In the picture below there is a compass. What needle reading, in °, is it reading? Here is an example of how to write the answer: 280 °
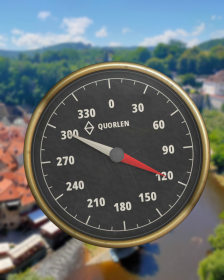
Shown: 120 °
